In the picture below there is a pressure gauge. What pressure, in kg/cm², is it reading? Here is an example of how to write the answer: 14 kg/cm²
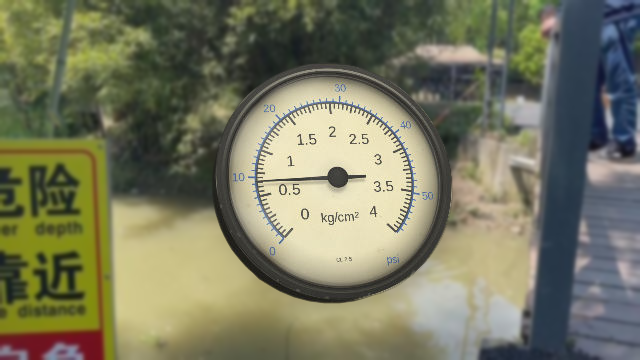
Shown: 0.65 kg/cm²
